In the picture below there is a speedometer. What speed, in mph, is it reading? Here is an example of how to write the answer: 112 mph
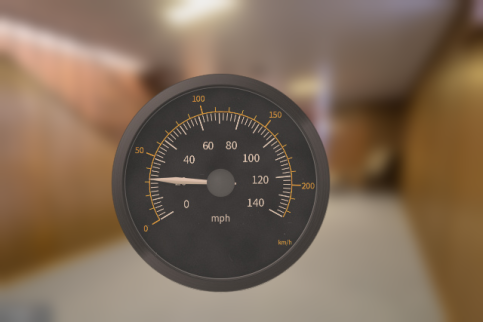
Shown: 20 mph
